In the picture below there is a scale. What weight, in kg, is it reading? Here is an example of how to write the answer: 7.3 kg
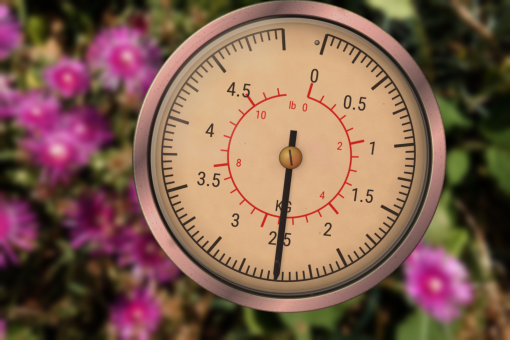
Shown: 2.5 kg
